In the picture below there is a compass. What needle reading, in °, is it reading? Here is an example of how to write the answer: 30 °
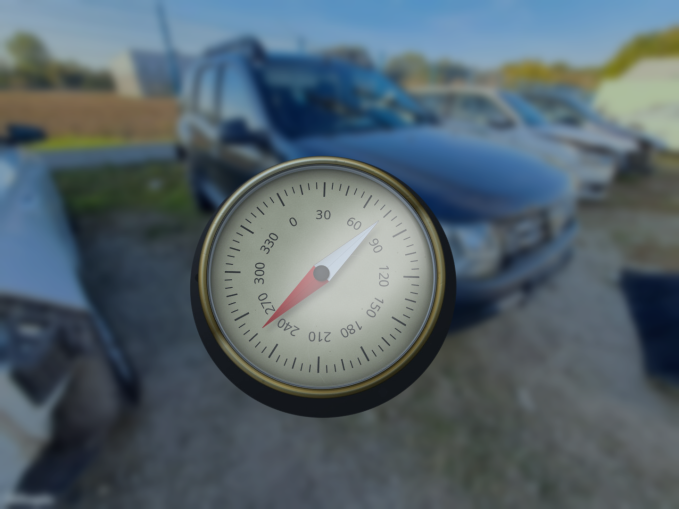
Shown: 255 °
